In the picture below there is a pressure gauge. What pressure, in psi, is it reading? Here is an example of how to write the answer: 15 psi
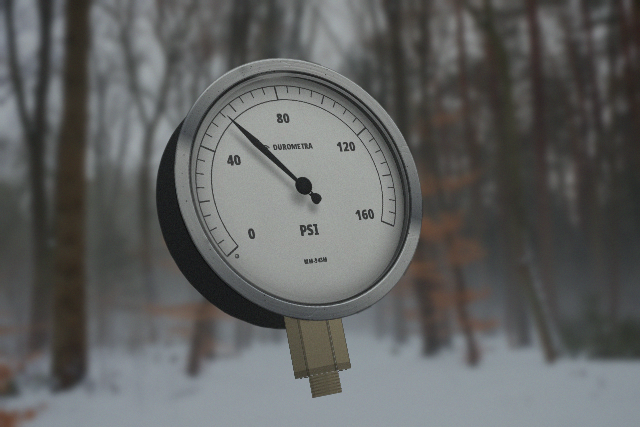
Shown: 55 psi
